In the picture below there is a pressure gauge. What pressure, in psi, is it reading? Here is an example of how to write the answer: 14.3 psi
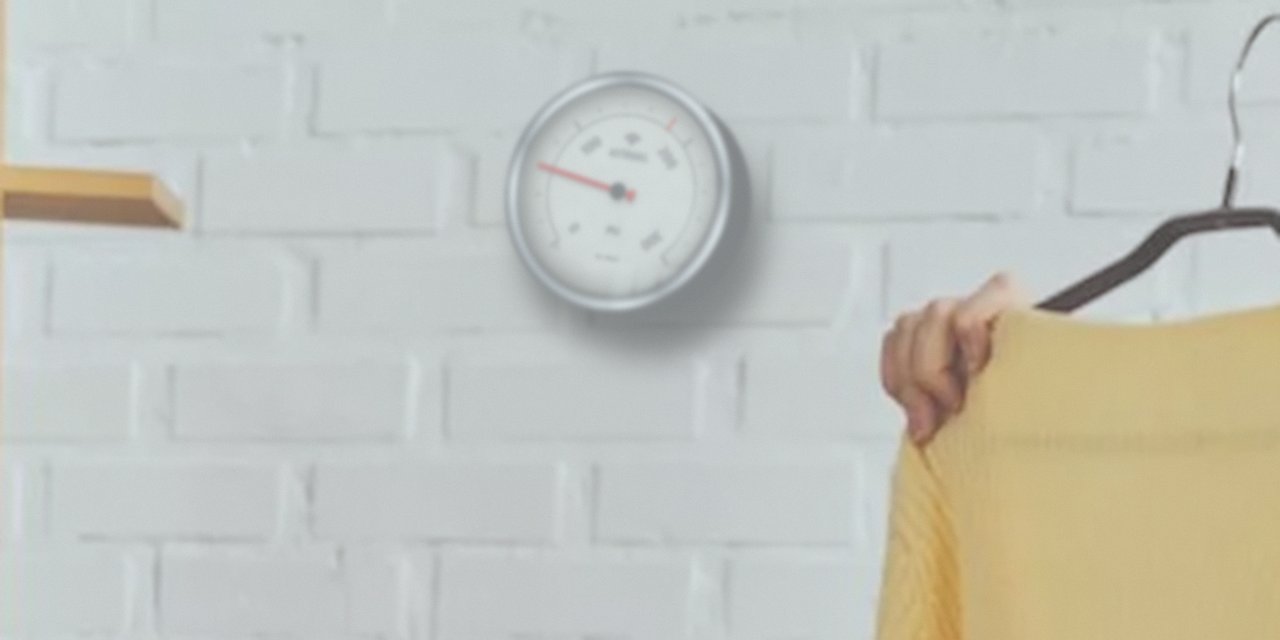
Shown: 60 psi
